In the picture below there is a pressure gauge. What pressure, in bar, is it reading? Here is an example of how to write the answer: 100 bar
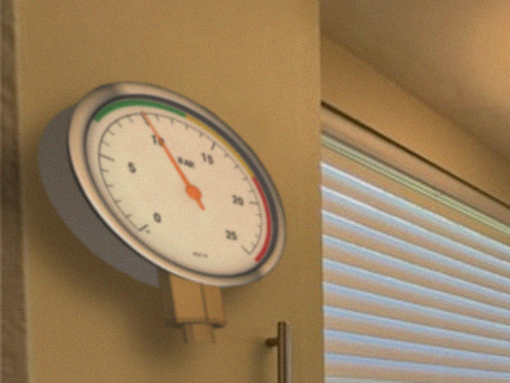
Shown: 10 bar
